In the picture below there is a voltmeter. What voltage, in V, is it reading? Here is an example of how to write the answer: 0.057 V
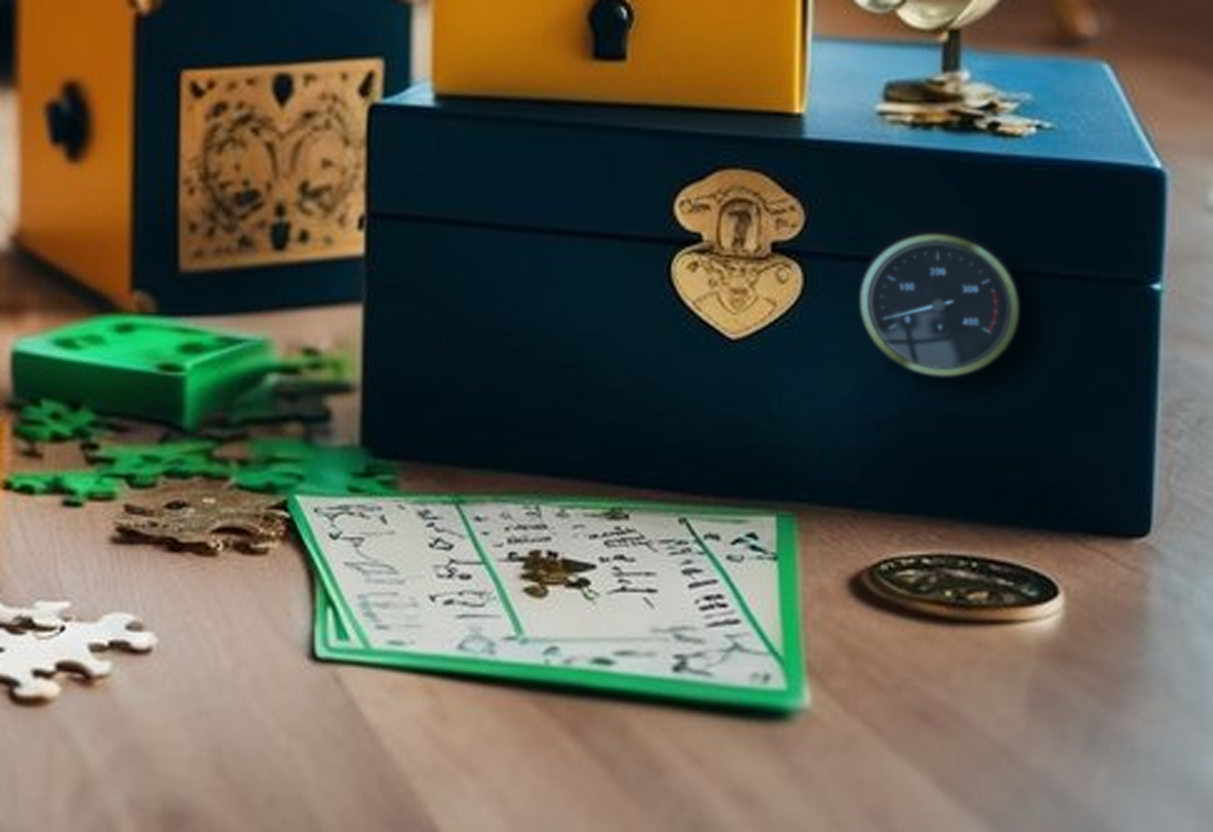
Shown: 20 V
